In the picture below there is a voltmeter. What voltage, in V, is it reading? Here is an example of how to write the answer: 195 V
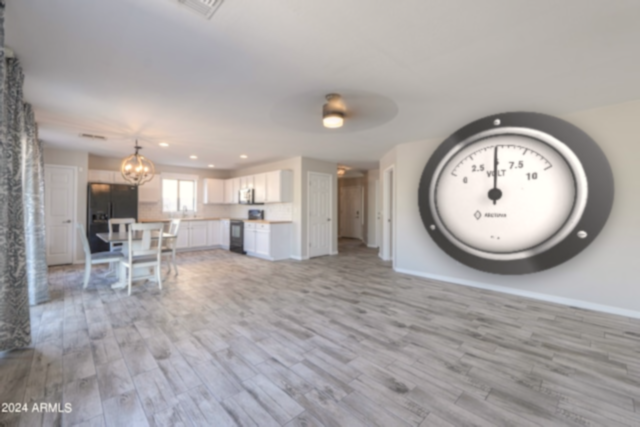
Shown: 5 V
